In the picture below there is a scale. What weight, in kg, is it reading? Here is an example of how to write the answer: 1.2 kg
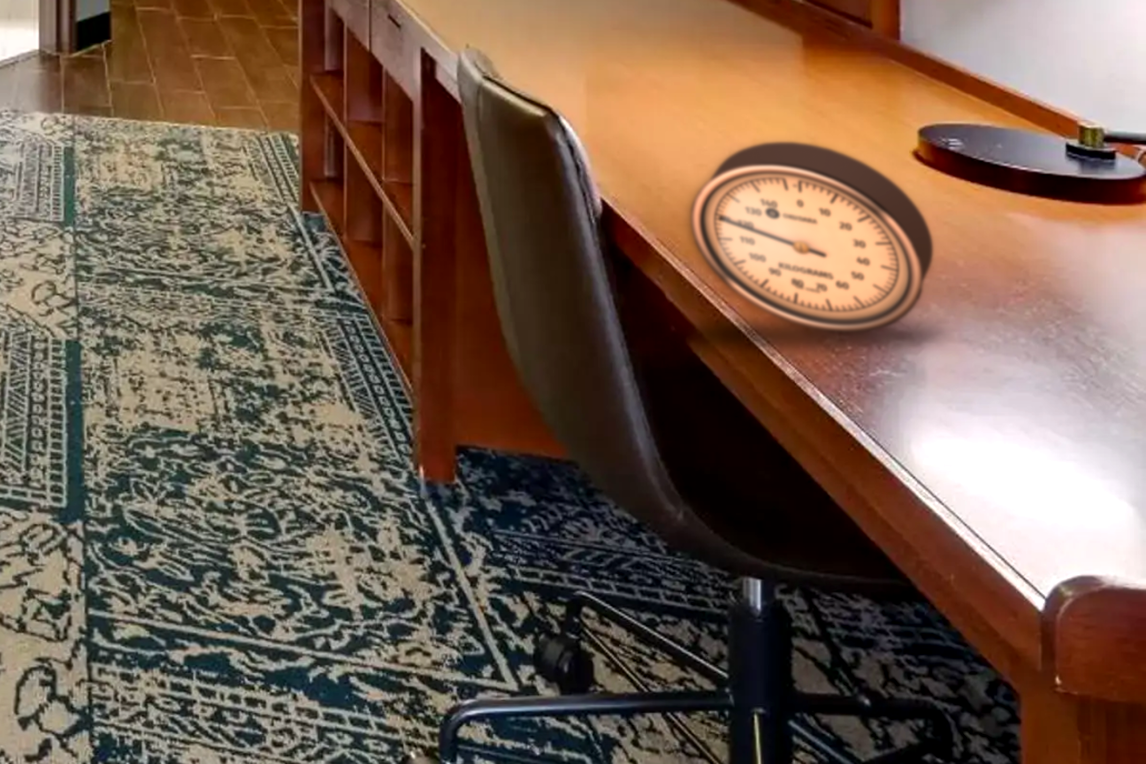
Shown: 120 kg
